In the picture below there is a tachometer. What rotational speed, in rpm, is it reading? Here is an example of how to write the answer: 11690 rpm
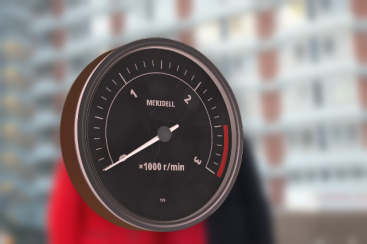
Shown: 0 rpm
